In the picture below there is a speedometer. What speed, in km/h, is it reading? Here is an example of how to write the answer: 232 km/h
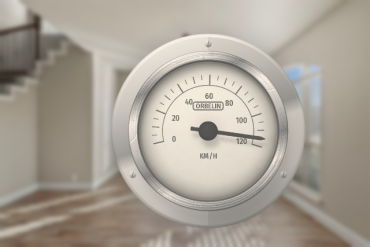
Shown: 115 km/h
